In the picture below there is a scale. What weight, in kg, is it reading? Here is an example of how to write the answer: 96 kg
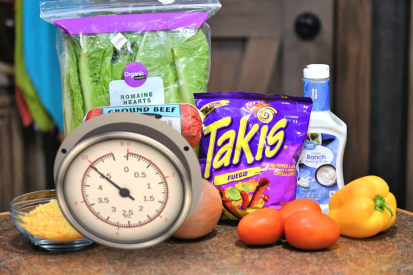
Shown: 4.5 kg
